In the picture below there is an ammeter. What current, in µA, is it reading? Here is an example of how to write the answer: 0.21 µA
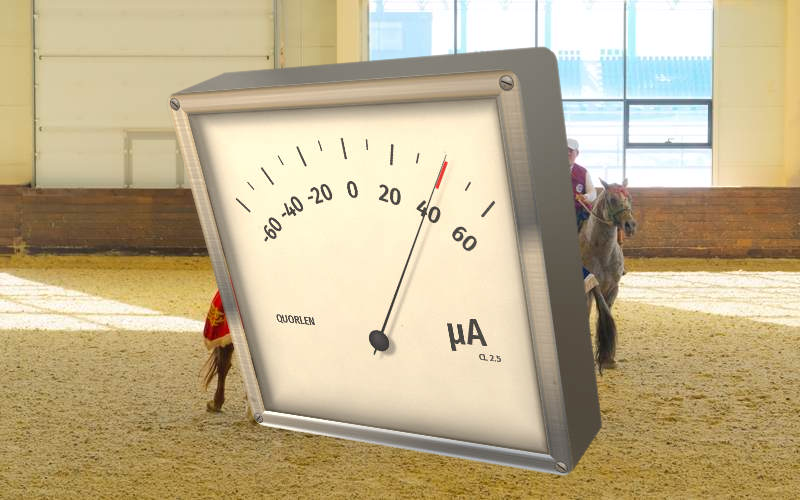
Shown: 40 µA
